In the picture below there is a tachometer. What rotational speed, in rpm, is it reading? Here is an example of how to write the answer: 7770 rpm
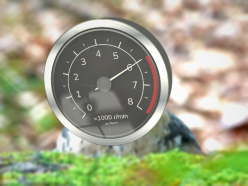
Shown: 6000 rpm
